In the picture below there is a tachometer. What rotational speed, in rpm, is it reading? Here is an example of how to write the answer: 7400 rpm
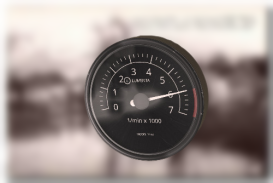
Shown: 6000 rpm
